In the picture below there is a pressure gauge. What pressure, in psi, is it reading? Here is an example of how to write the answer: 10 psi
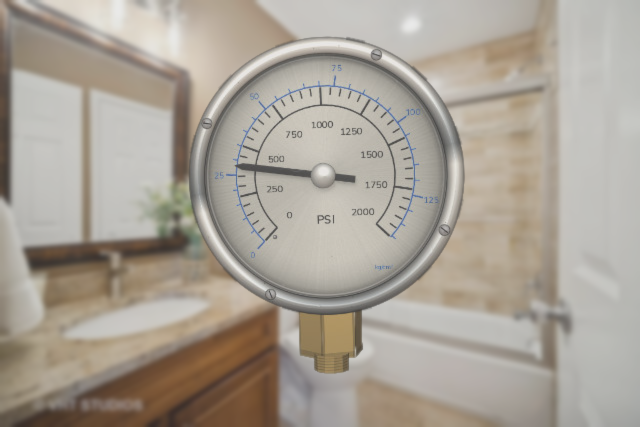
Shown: 400 psi
